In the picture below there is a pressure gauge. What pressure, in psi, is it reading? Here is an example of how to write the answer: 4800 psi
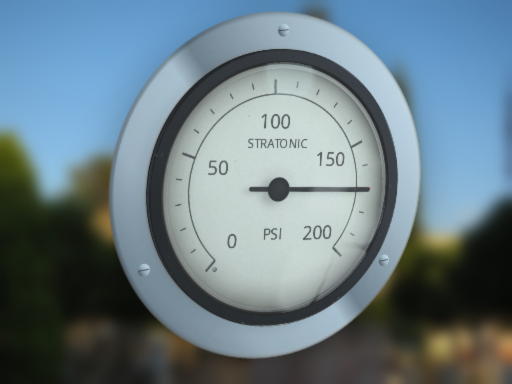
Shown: 170 psi
